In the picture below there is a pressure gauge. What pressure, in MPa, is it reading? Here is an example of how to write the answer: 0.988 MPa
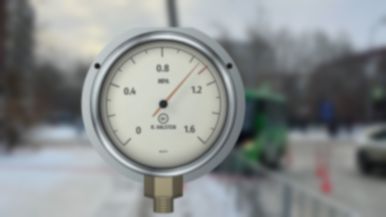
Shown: 1.05 MPa
